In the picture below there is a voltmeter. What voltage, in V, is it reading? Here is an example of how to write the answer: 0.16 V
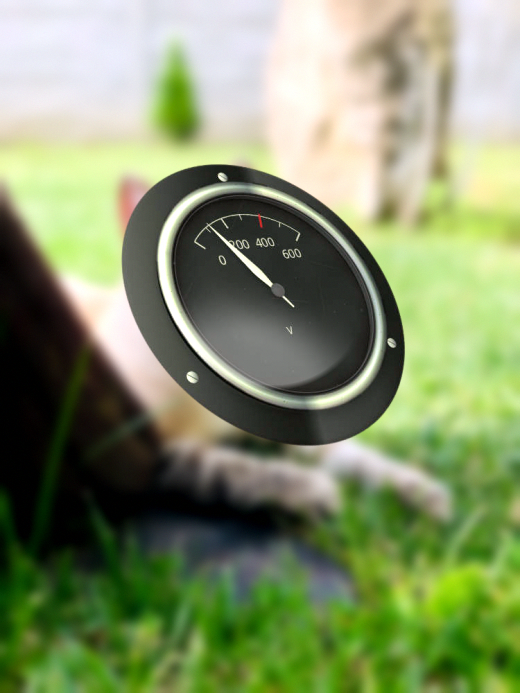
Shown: 100 V
